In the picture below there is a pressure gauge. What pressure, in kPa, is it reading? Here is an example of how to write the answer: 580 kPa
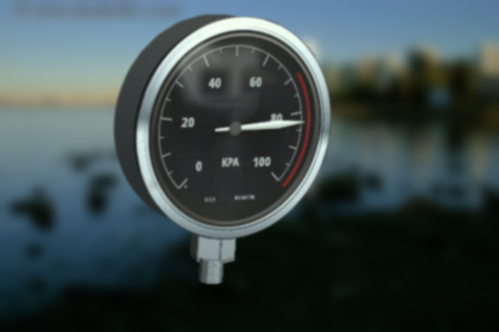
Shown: 82.5 kPa
